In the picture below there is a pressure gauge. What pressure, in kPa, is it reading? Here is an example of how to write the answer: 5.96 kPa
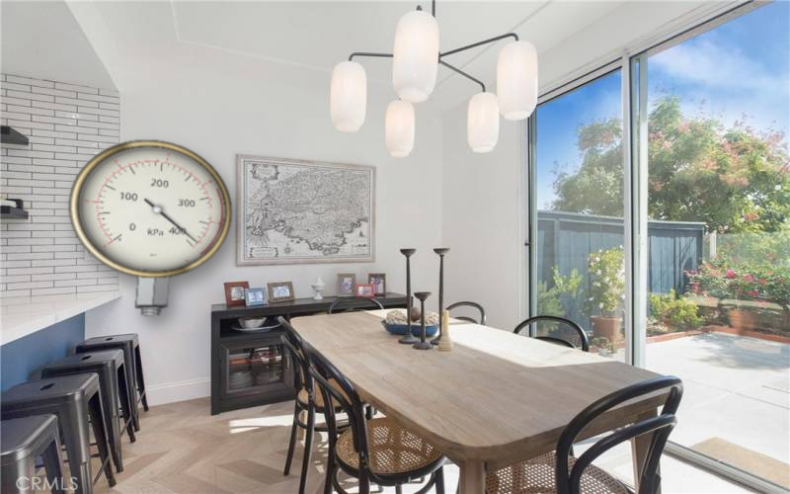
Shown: 390 kPa
